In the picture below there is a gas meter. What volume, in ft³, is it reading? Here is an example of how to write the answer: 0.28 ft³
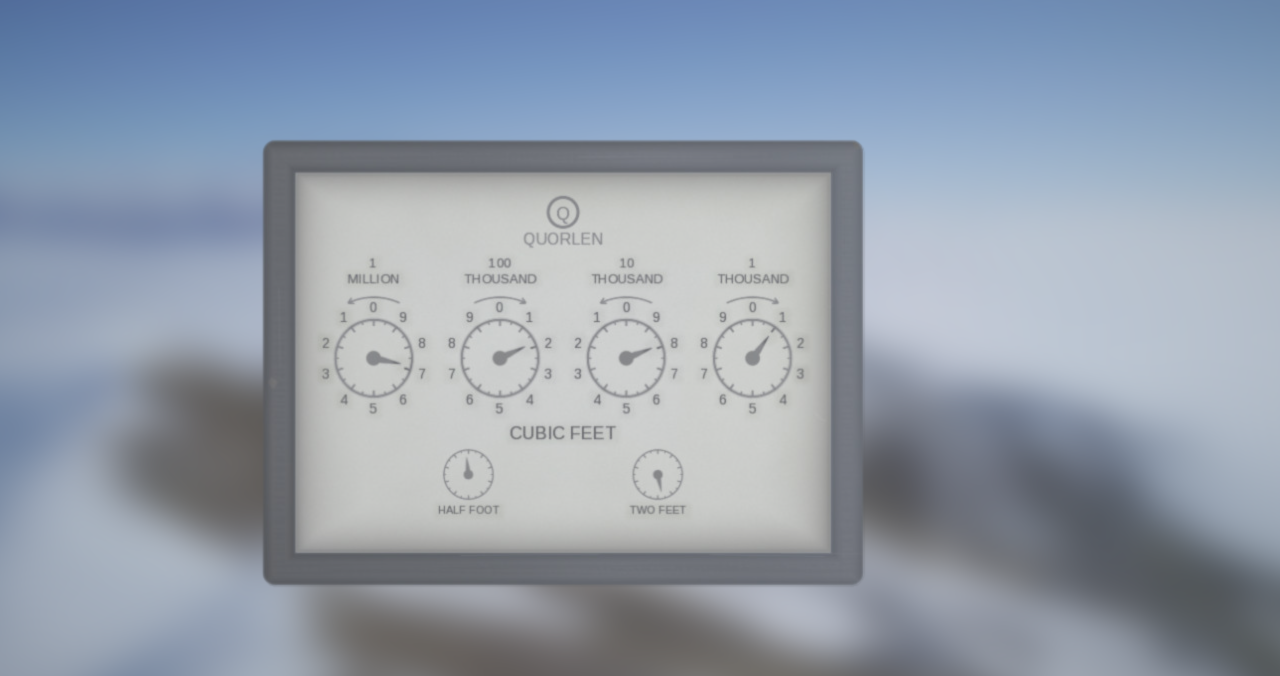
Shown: 718100 ft³
